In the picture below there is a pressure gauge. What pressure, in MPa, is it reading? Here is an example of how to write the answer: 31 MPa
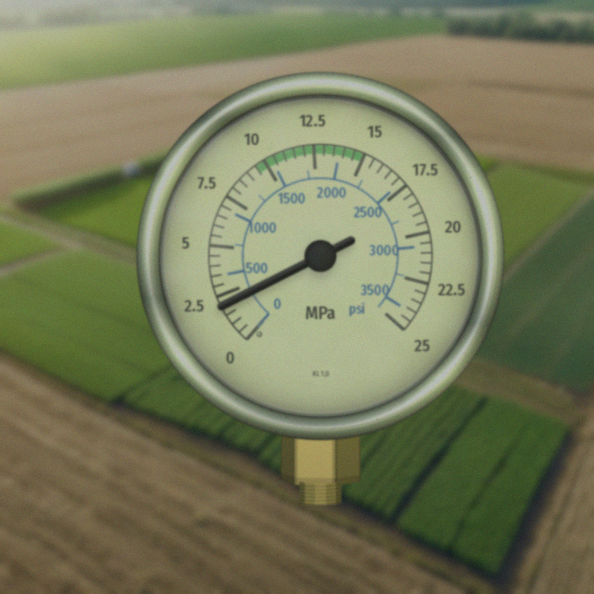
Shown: 2 MPa
